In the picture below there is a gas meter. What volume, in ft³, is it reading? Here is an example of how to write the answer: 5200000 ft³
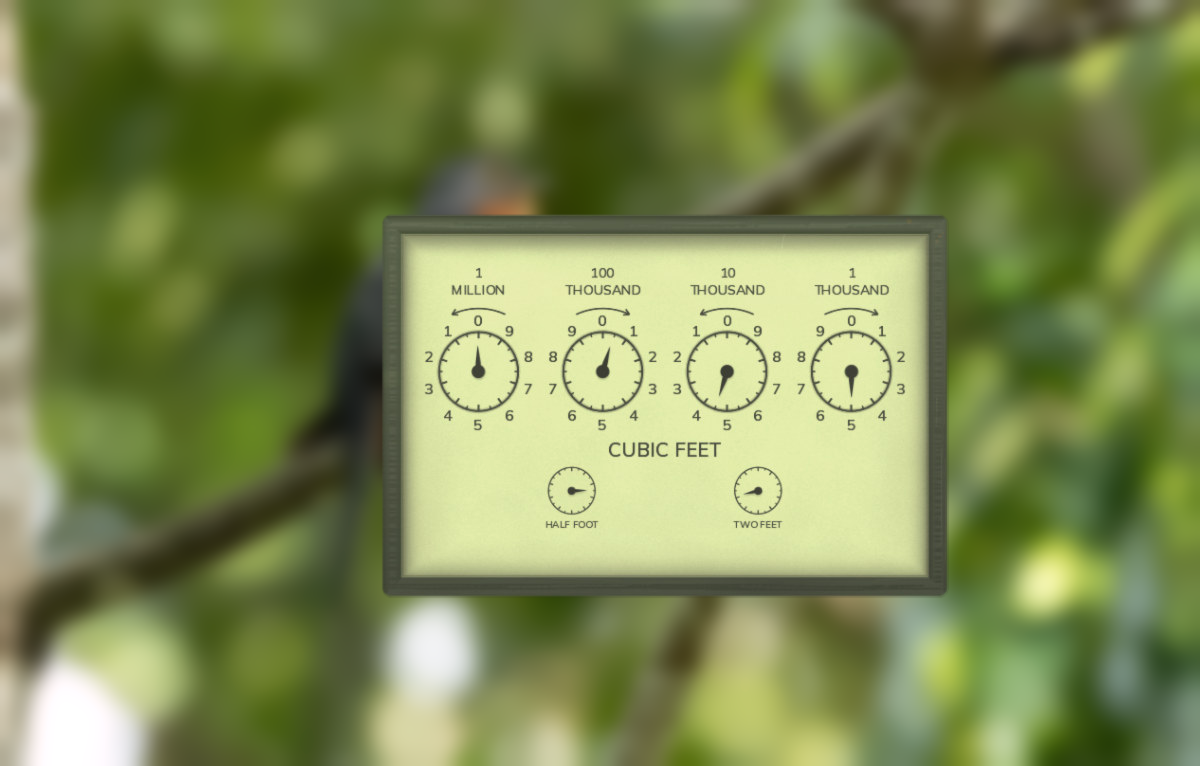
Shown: 4500 ft³
